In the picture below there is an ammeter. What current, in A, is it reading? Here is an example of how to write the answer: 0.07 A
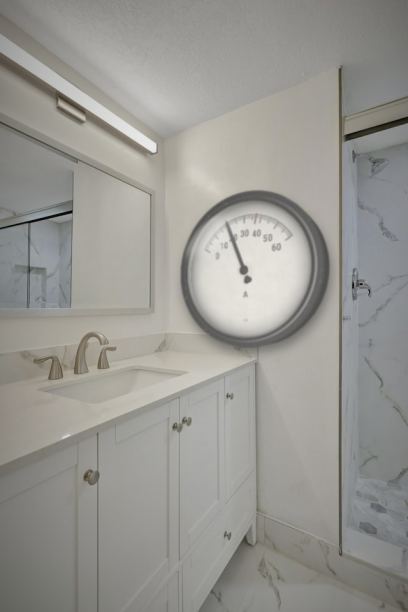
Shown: 20 A
